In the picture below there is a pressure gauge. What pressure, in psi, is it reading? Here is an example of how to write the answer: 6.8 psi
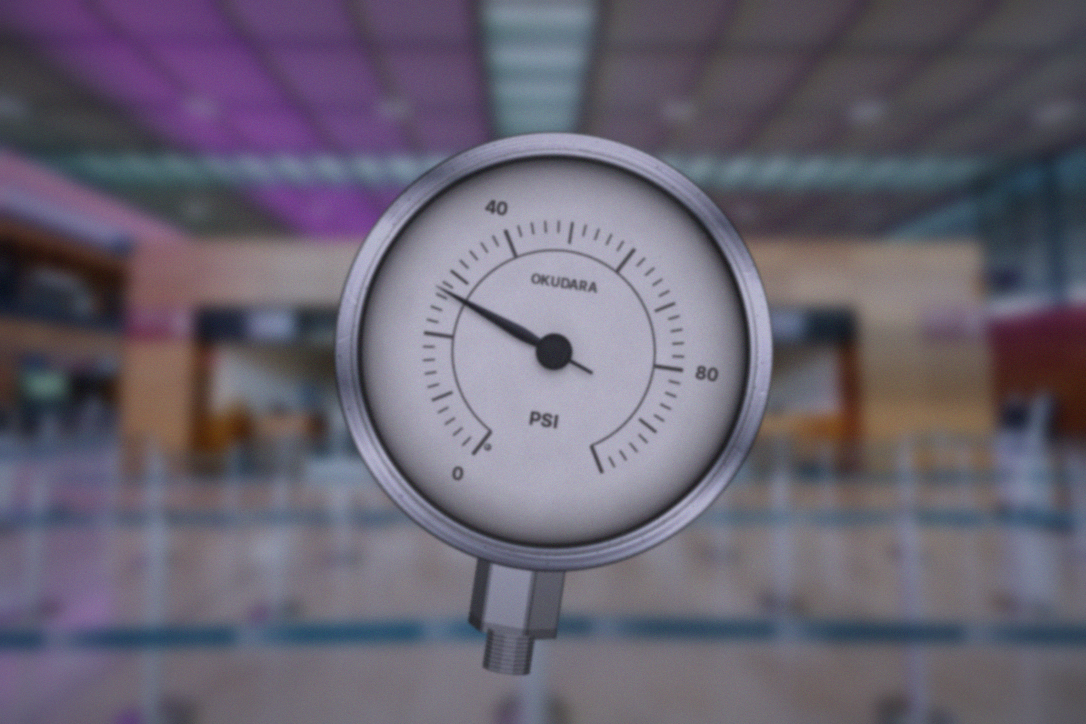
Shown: 27 psi
